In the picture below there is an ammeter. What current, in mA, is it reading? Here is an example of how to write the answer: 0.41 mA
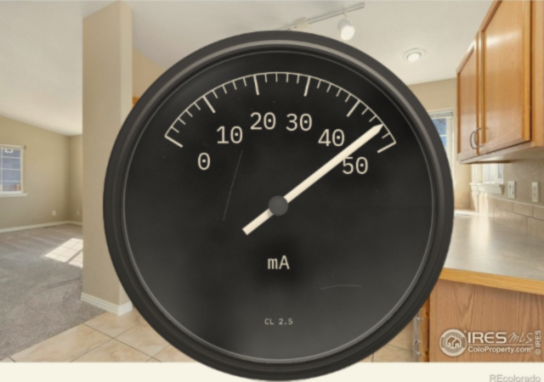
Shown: 46 mA
